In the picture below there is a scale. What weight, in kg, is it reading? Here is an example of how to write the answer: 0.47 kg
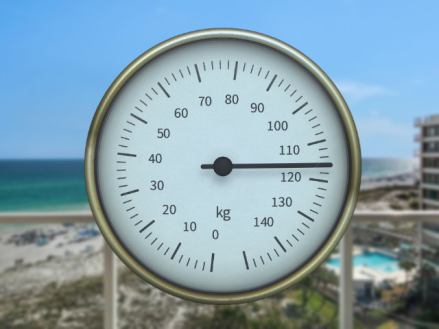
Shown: 116 kg
